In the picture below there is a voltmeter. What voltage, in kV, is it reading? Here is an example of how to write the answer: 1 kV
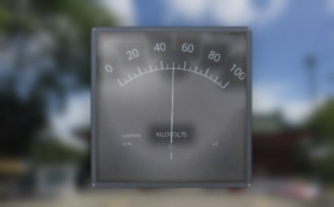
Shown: 50 kV
